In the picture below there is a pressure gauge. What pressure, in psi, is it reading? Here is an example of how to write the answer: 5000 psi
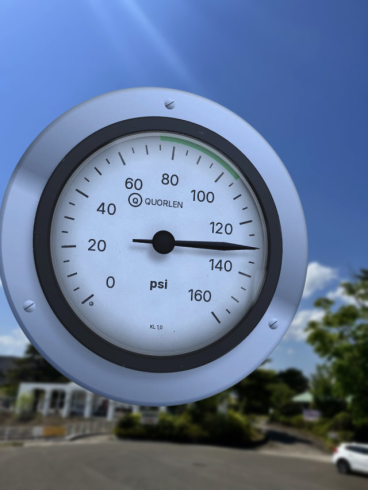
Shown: 130 psi
